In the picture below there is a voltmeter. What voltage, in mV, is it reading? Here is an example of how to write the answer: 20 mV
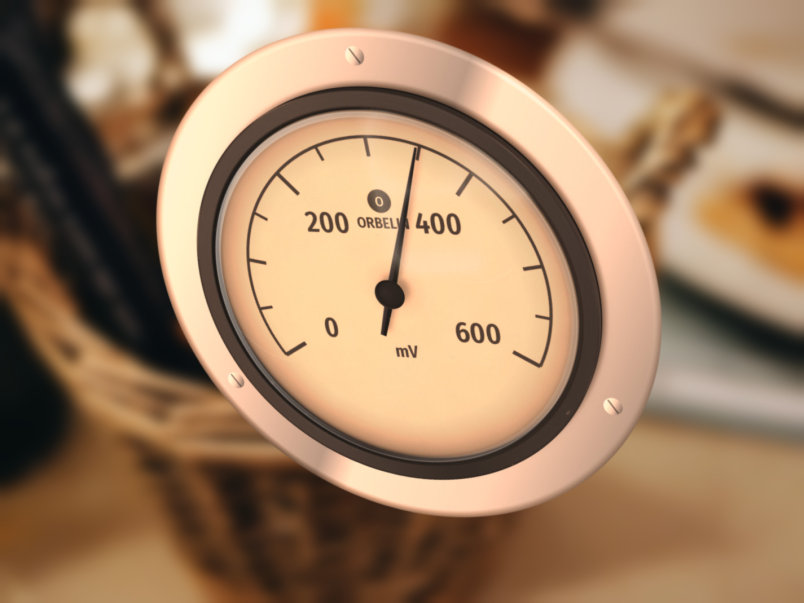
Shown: 350 mV
